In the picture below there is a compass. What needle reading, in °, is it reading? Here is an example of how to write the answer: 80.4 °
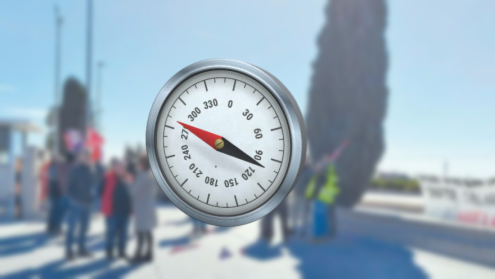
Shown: 280 °
